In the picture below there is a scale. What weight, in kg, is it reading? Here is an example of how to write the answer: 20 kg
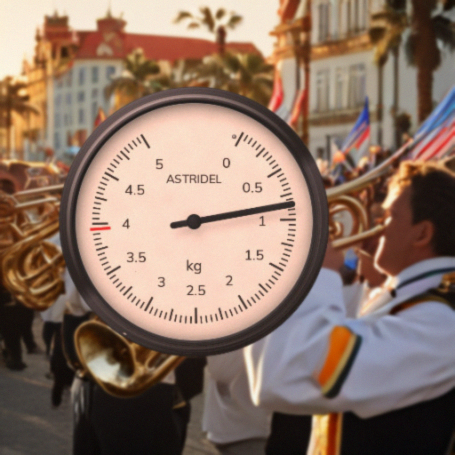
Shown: 0.85 kg
